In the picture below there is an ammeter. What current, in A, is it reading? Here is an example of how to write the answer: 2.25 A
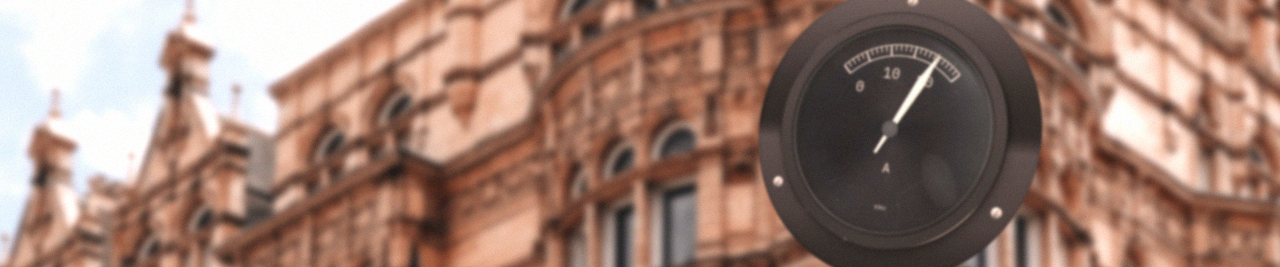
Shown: 20 A
